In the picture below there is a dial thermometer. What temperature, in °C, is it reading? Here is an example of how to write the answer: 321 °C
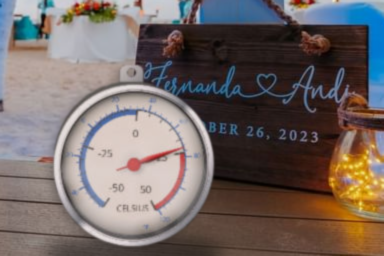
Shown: 22.5 °C
